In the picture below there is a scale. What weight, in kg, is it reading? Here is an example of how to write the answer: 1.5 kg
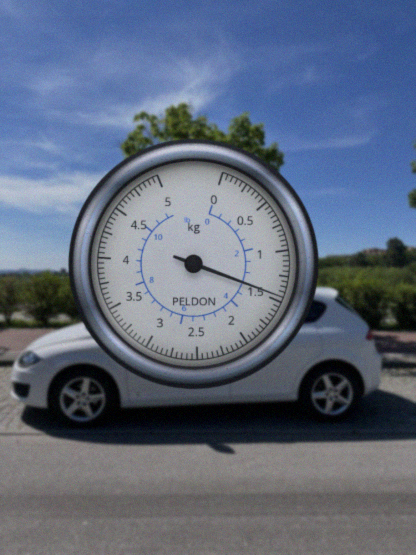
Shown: 1.45 kg
